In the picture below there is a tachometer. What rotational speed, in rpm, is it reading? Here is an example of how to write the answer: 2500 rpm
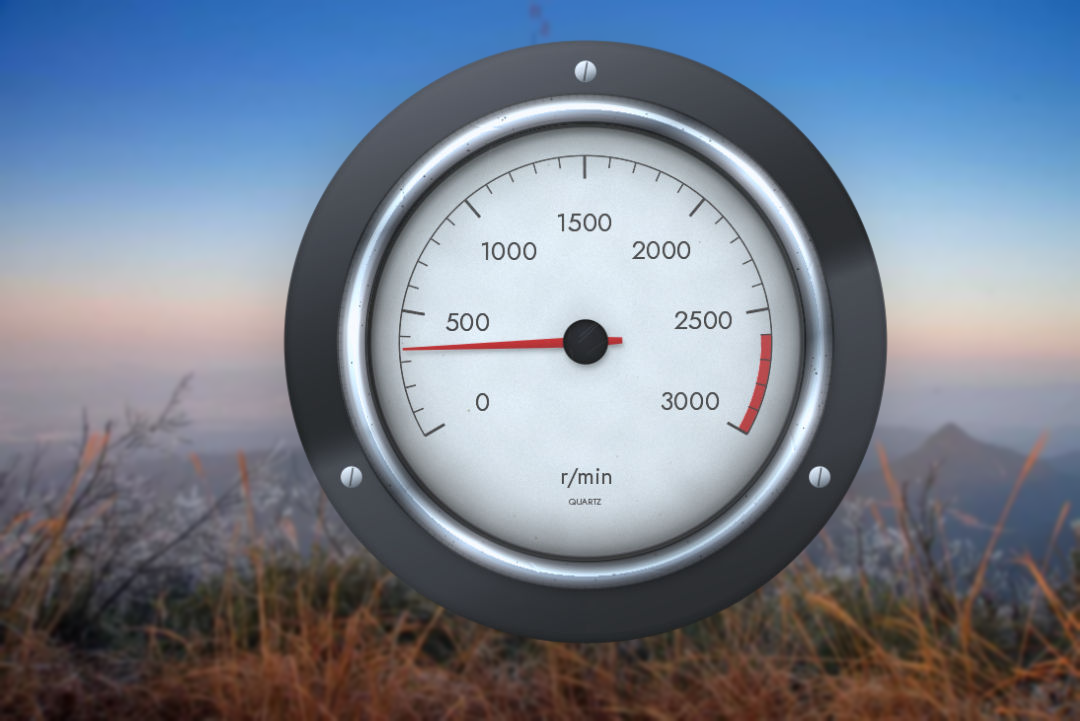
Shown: 350 rpm
